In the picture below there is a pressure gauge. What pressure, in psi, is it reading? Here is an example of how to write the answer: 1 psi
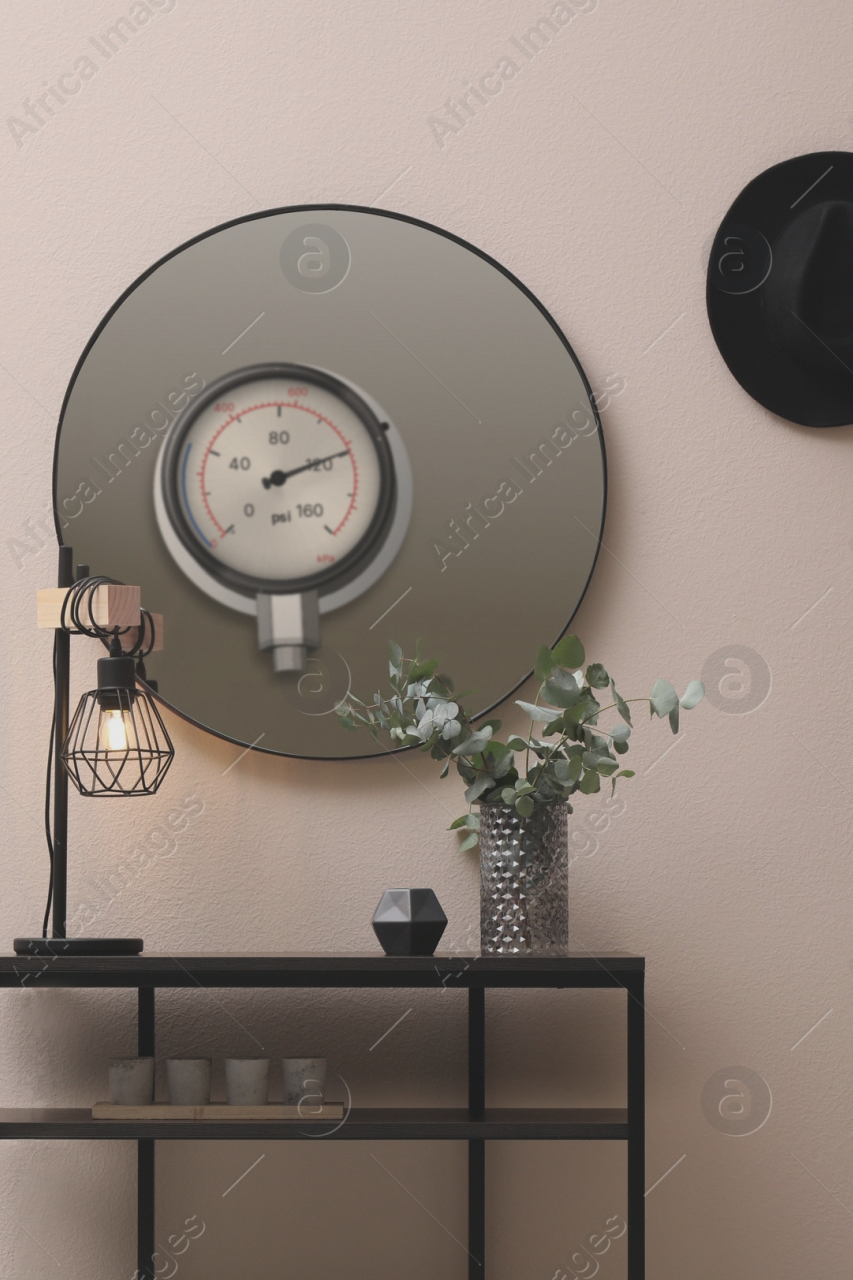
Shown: 120 psi
